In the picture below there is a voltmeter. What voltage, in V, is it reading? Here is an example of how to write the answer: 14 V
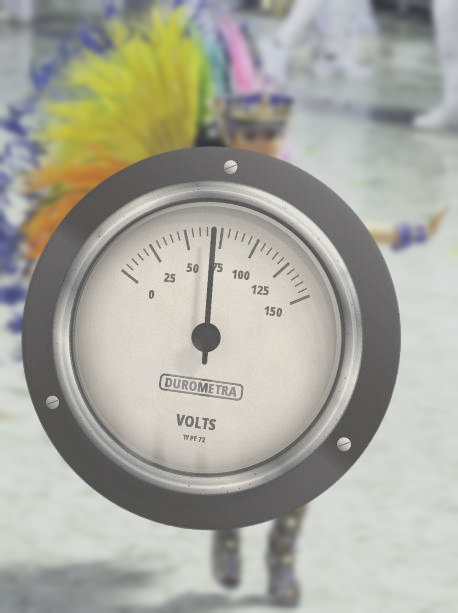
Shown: 70 V
